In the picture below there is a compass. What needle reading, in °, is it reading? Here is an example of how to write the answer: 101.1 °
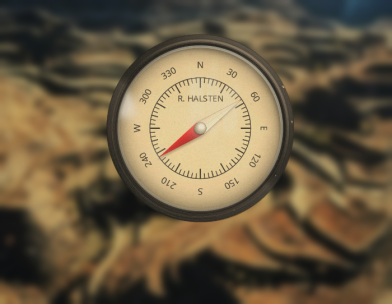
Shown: 235 °
